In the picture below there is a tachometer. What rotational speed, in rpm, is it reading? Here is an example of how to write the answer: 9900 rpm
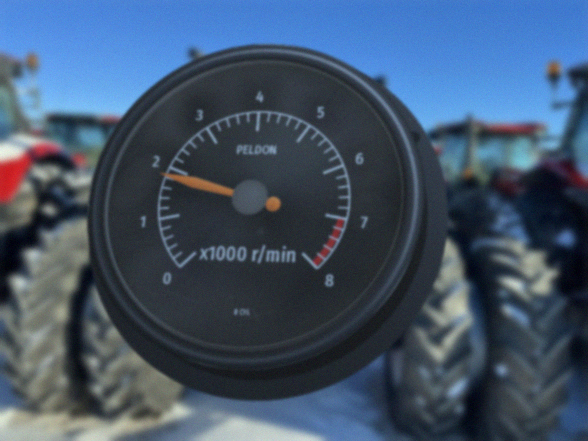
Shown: 1800 rpm
